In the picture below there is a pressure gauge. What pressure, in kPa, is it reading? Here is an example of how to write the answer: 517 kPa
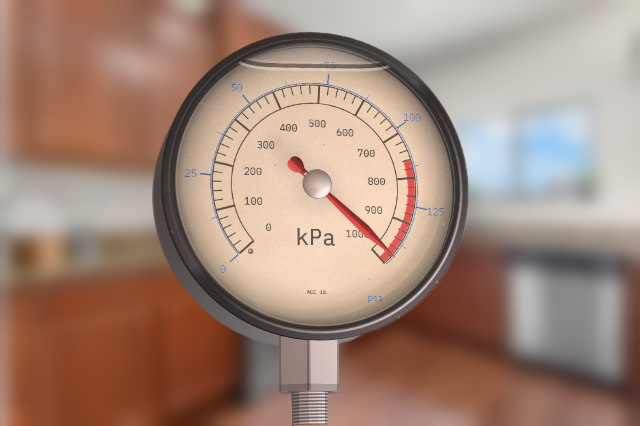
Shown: 980 kPa
